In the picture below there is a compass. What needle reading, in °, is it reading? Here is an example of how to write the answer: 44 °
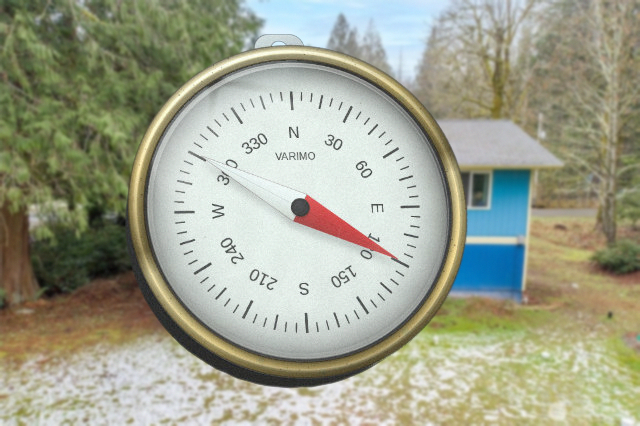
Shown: 120 °
